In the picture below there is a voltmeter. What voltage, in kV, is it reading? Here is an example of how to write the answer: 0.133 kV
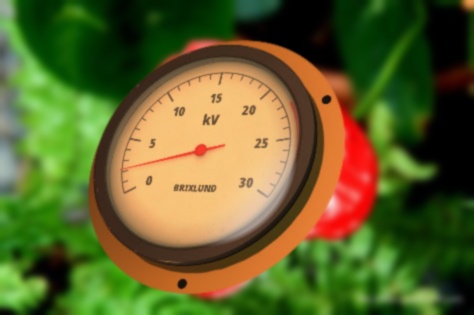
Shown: 2 kV
